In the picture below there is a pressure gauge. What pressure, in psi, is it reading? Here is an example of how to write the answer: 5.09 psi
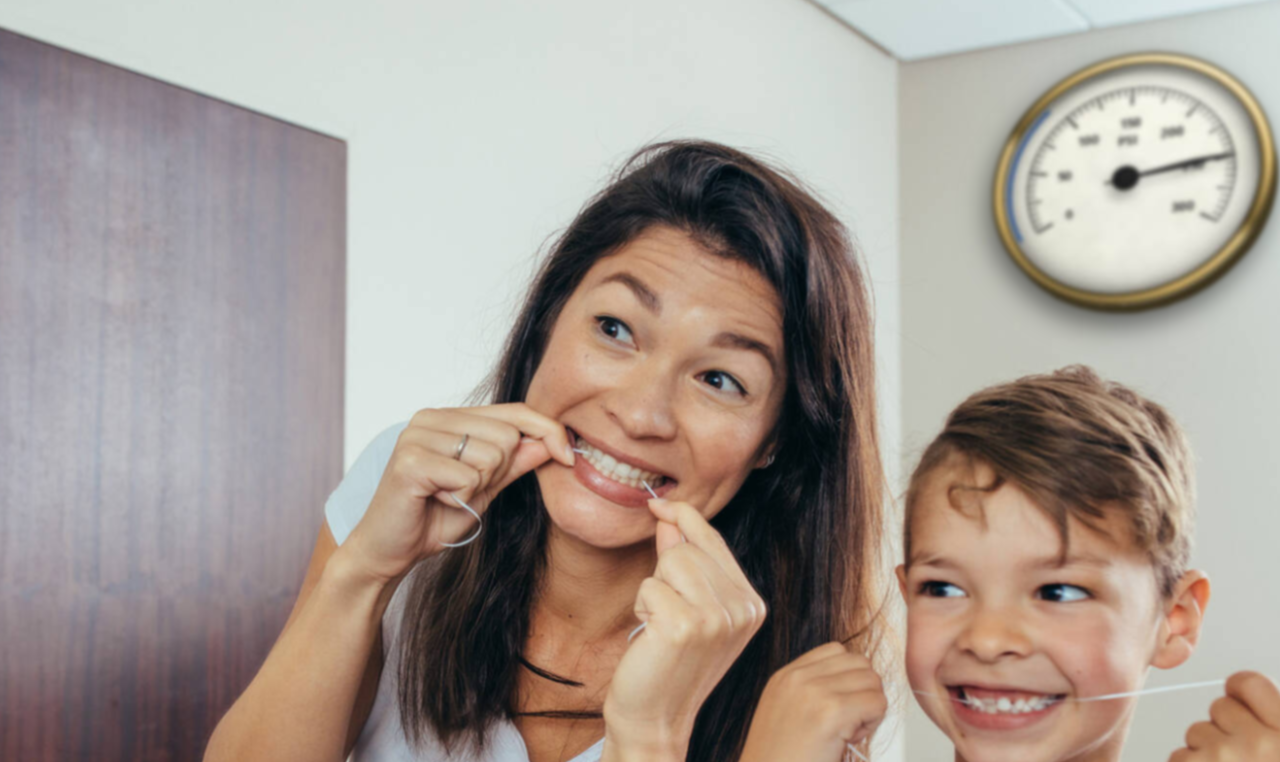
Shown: 250 psi
